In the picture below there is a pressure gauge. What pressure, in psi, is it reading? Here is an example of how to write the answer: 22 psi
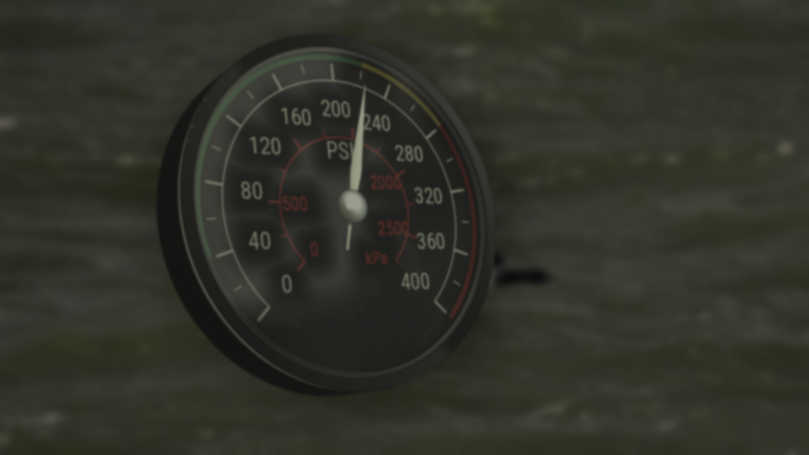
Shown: 220 psi
